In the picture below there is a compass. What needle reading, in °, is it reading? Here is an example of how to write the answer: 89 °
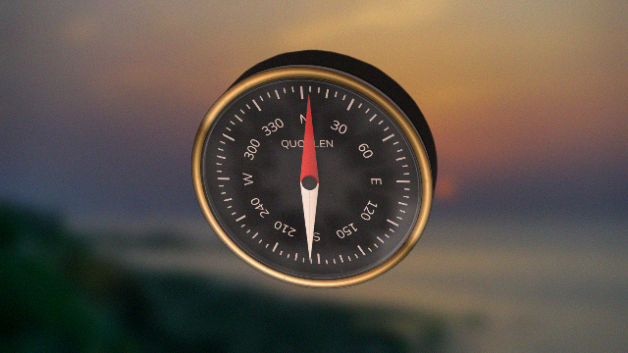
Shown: 5 °
